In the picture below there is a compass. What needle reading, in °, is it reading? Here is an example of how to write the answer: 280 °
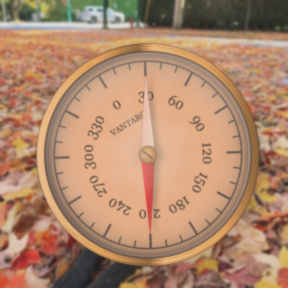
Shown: 210 °
